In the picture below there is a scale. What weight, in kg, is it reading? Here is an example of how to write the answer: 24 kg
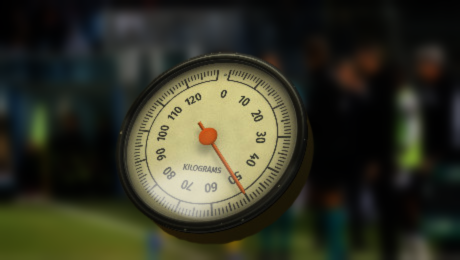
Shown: 50 kg
